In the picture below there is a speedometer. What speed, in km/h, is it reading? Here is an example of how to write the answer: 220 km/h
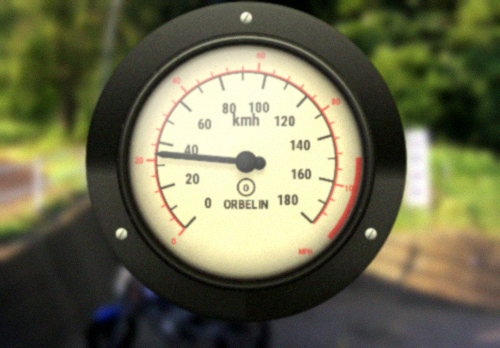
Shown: 35 km/h
